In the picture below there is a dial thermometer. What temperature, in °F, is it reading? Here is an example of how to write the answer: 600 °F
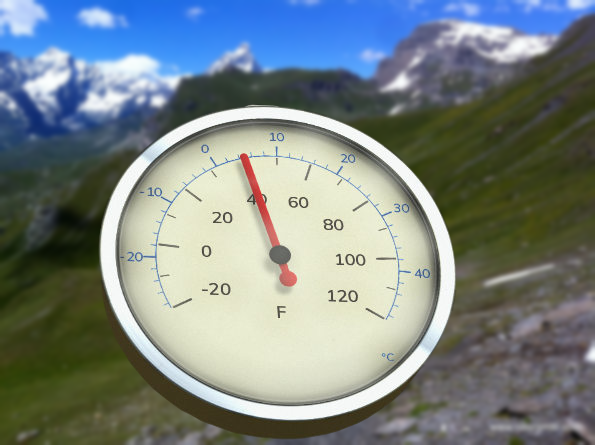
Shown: 40 °F
